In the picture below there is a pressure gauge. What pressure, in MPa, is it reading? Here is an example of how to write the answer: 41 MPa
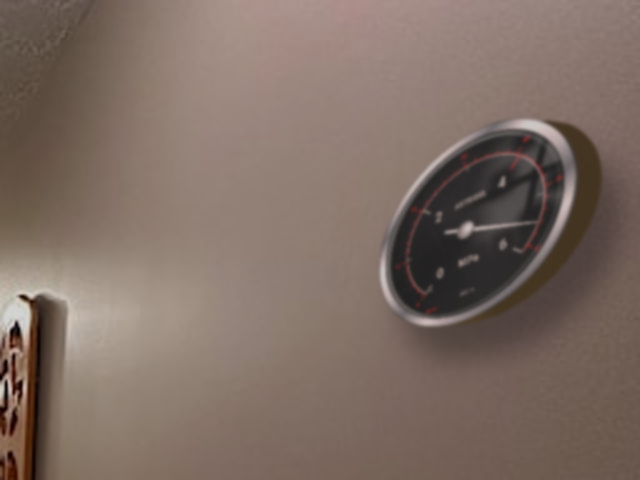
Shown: 5.5 MPa
